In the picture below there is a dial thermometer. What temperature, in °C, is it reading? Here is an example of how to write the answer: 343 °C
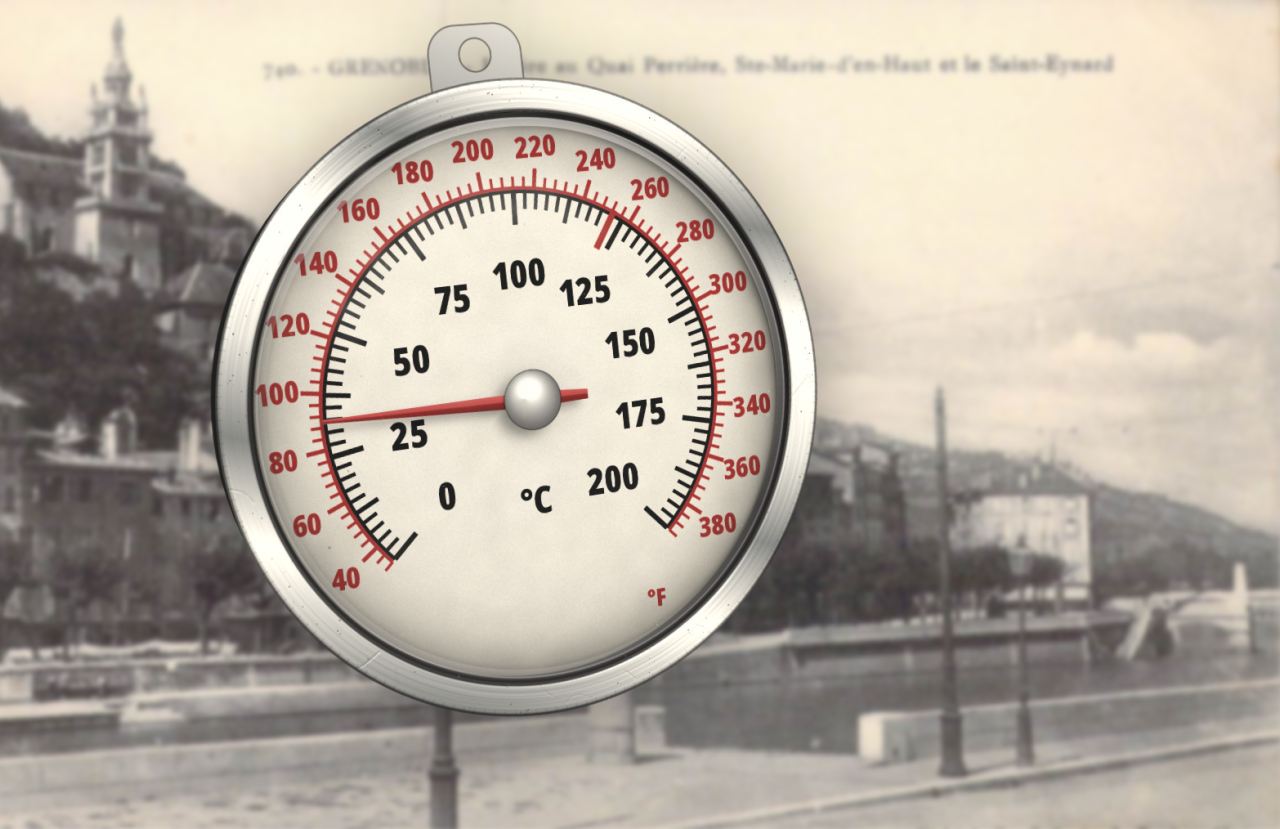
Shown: 32.5 °C
